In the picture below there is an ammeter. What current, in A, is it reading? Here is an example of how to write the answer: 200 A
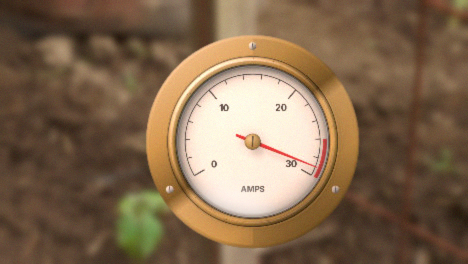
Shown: 29 A
